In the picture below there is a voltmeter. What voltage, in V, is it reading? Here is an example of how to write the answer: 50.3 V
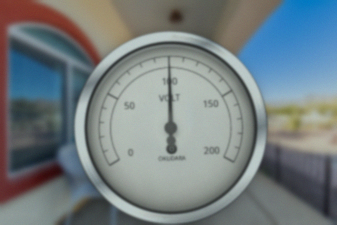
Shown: 100 V
